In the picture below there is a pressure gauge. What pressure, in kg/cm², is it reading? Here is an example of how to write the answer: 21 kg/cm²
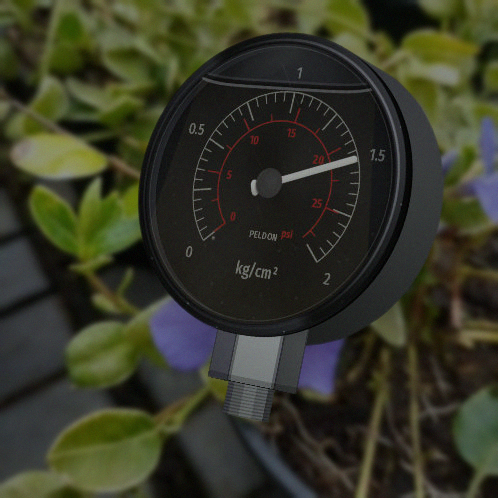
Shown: 1.5 kg/cm²
